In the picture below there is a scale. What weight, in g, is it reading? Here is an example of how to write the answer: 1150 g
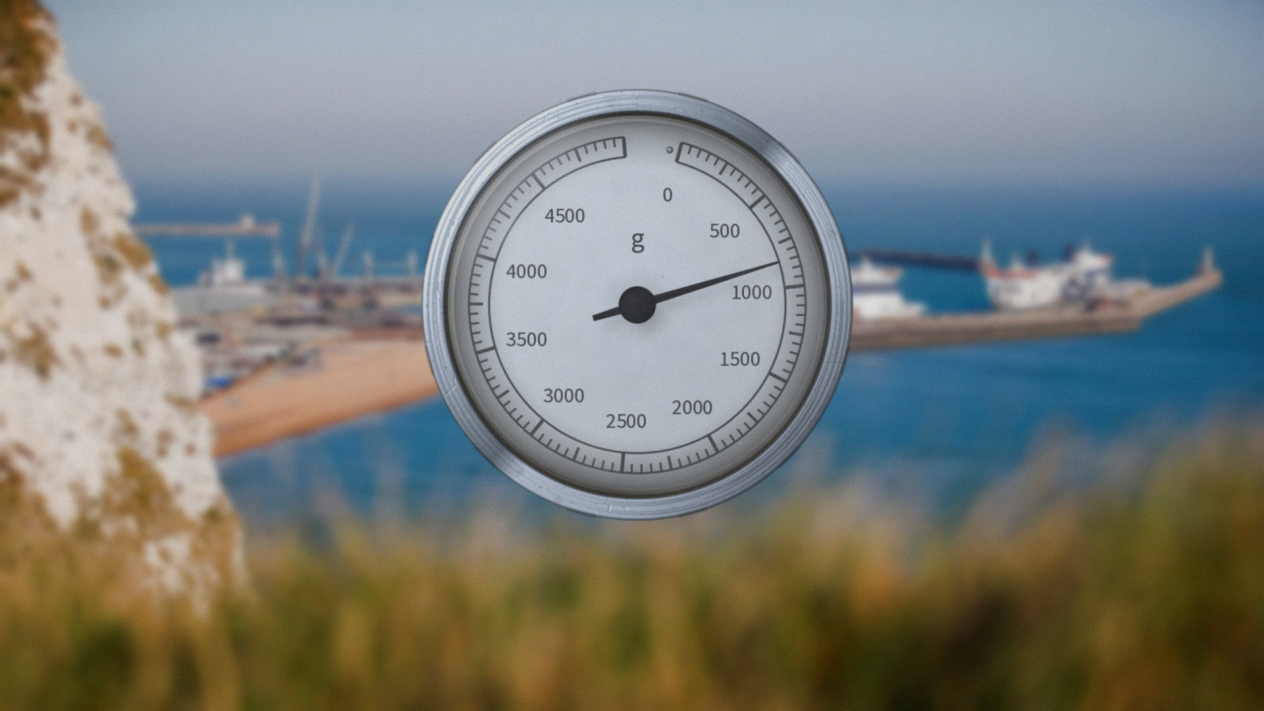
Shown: 850 g
